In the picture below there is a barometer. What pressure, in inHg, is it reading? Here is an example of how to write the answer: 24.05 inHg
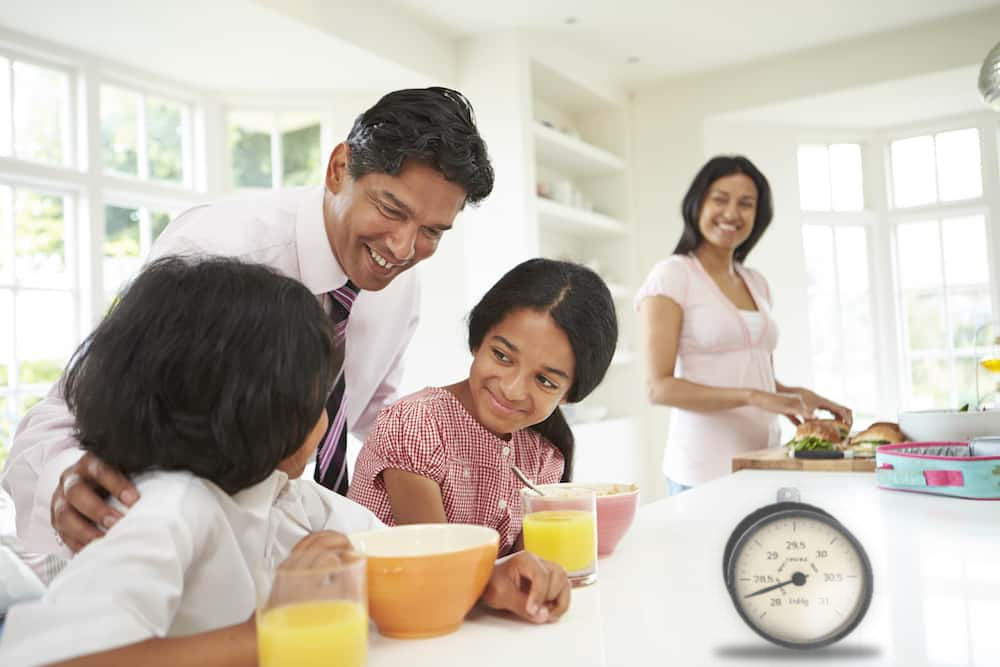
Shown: 28.3 inHg
